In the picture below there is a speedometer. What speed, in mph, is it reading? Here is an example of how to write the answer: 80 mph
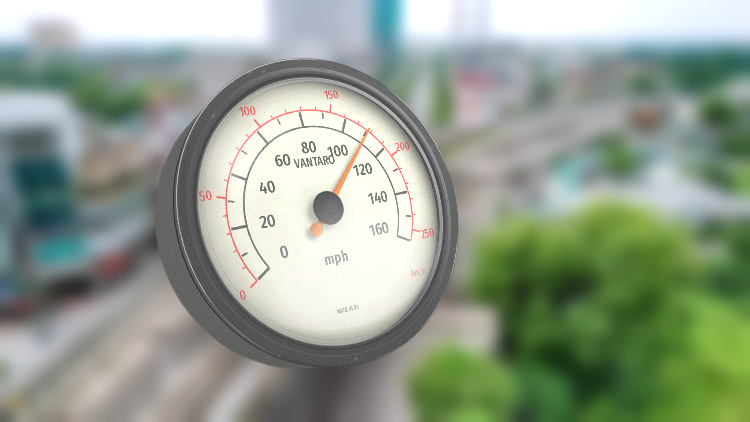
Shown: 110 mph
